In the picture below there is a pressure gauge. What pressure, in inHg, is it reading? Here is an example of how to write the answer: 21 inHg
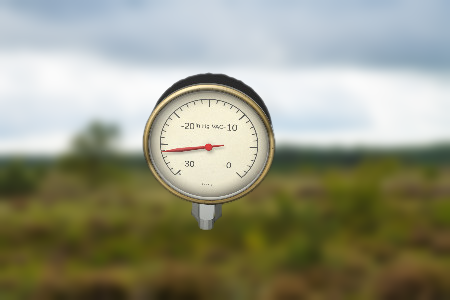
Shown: -26 inHg
